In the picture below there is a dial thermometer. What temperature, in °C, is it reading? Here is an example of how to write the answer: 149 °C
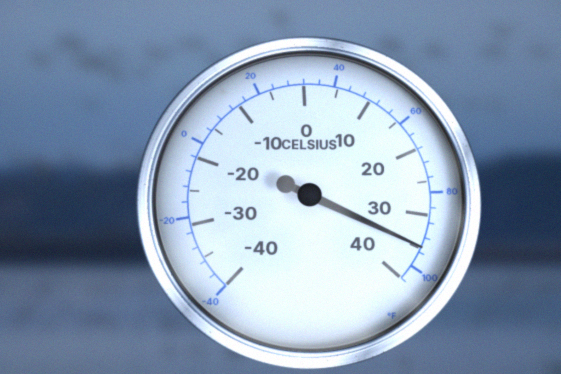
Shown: 35 °C
